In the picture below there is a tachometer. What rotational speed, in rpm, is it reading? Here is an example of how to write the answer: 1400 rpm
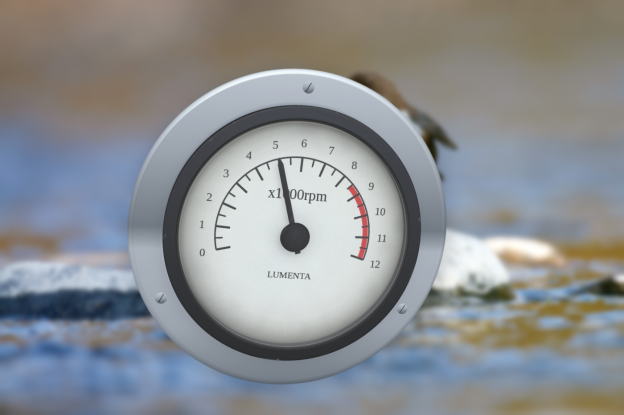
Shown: 5000 rpm
